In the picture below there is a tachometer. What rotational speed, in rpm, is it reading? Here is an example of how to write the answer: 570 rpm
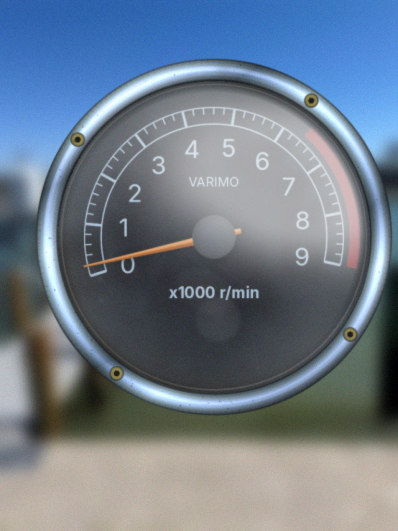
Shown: 200 rpm
